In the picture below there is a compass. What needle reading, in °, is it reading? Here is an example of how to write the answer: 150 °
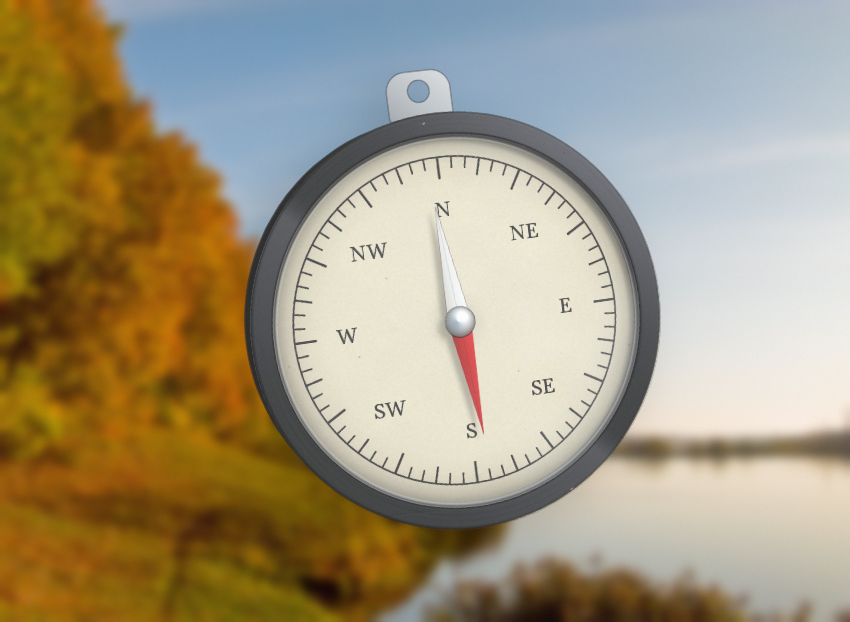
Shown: 175 °
